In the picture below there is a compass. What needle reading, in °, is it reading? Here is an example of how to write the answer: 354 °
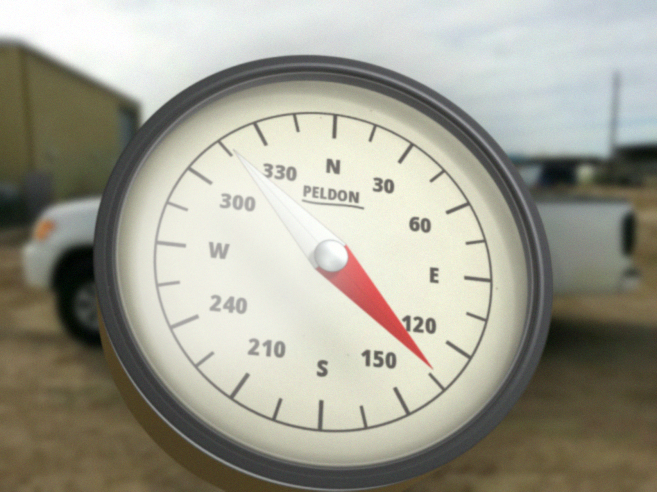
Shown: 135 °
